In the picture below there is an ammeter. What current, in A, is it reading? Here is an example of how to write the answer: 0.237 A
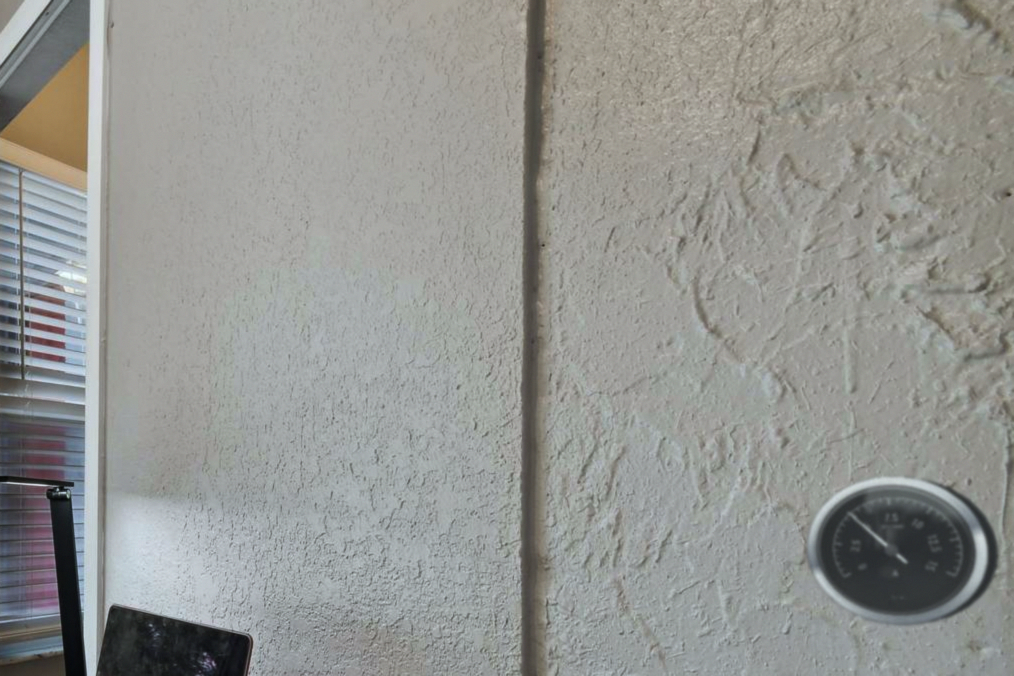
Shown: 5 A
